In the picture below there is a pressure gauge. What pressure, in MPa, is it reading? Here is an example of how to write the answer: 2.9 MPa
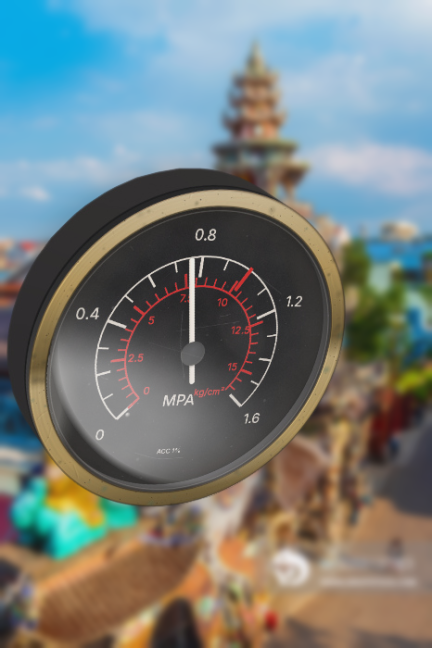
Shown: 0.75 MPa
